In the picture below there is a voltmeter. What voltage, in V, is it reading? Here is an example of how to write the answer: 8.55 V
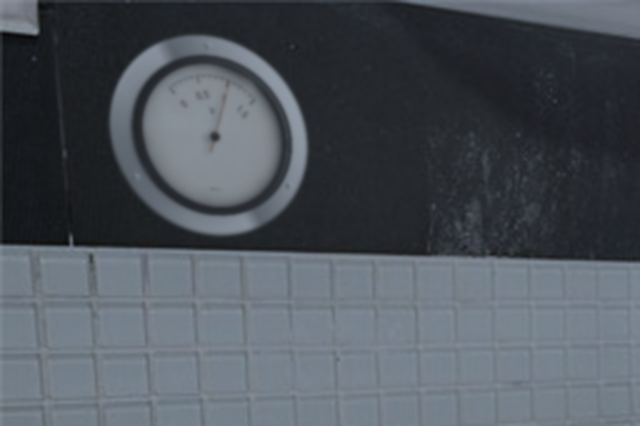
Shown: 1 V
